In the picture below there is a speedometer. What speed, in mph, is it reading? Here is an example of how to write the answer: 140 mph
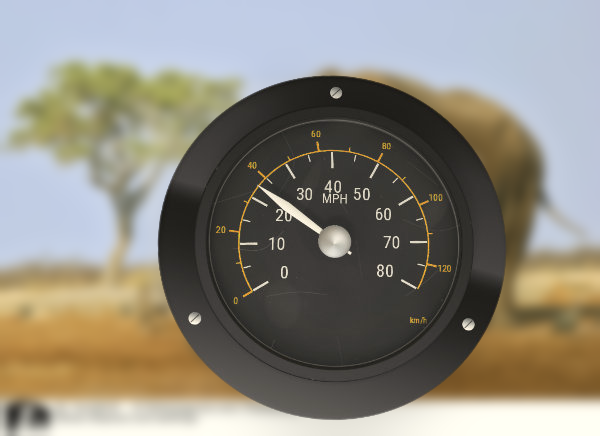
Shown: 22.5 mph
